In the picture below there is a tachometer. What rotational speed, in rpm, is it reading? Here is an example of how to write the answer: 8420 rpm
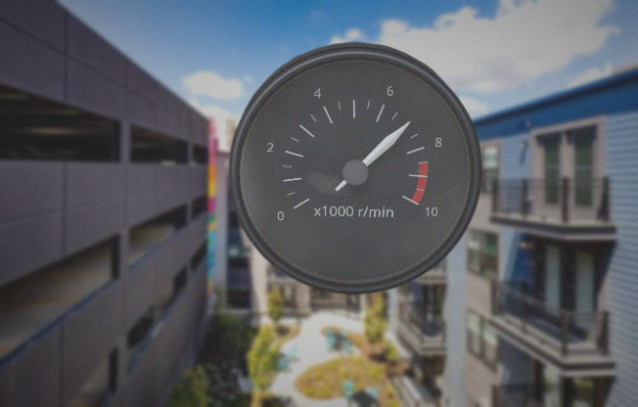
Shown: 7000 rpm
